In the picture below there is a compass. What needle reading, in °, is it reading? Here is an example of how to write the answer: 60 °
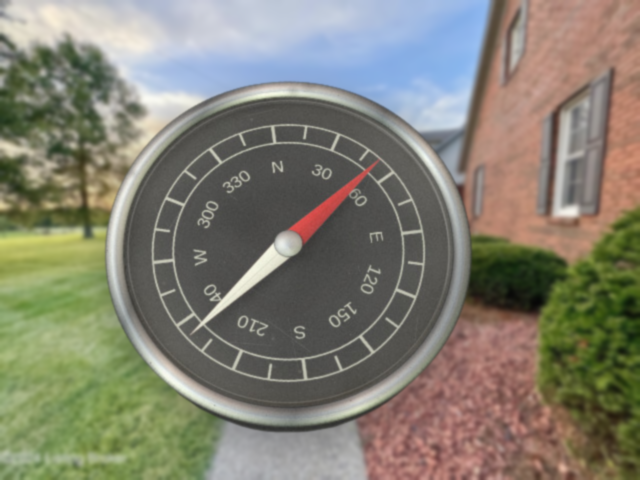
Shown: 52.5 °
